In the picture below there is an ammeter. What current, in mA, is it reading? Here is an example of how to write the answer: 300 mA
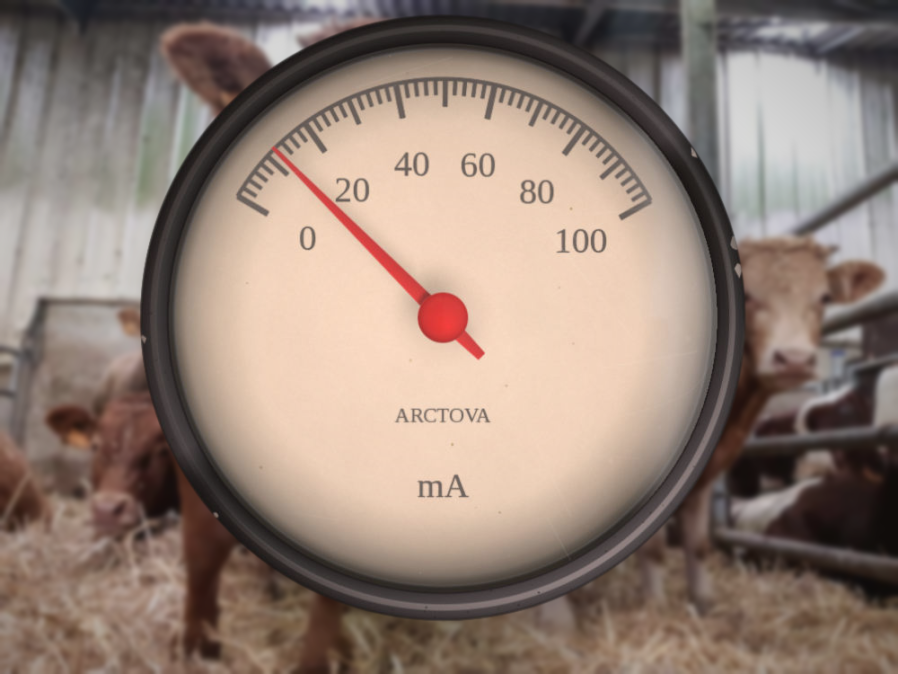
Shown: 12 mA
